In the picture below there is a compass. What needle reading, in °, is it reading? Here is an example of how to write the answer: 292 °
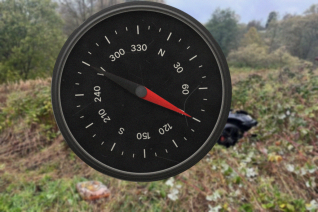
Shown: 90 °
